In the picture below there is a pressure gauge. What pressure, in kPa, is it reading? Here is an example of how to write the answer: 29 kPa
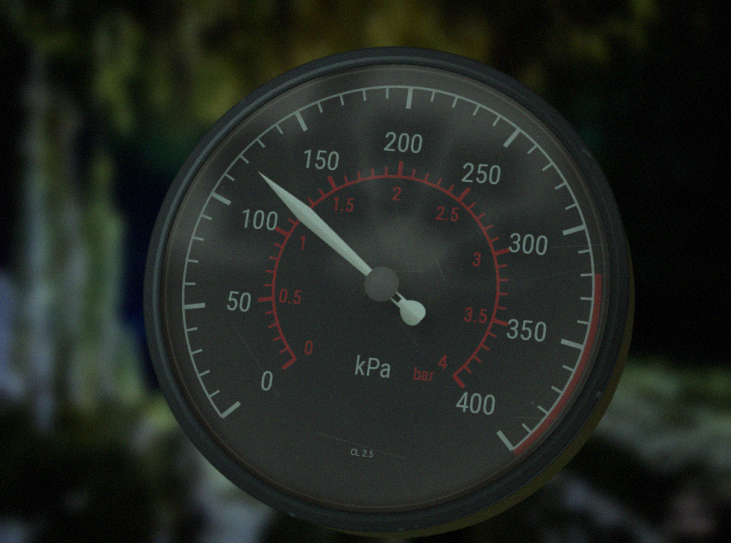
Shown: 120 kPa
